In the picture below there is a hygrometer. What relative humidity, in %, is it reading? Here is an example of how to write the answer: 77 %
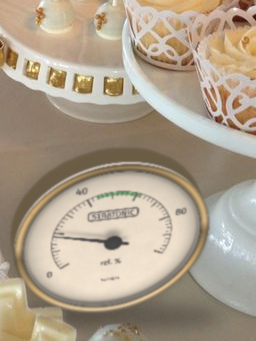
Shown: 20 %
